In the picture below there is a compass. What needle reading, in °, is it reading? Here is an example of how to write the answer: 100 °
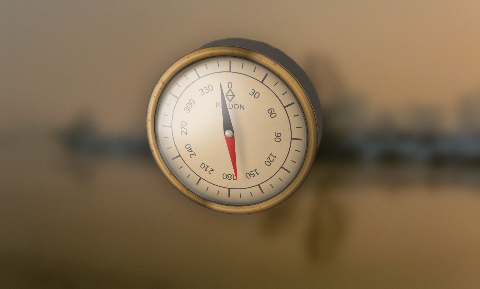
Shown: 170 °
